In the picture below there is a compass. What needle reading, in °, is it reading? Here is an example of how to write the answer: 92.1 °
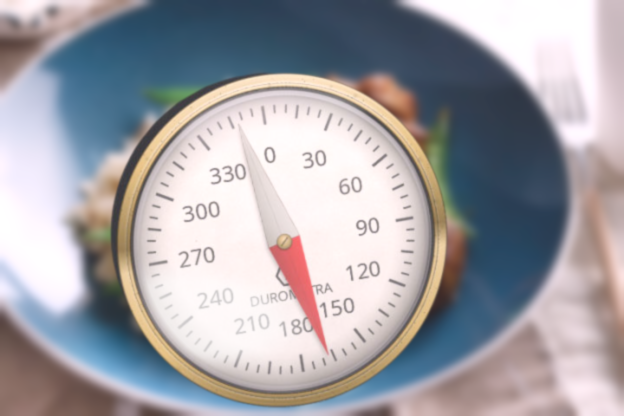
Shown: 167.5 °
